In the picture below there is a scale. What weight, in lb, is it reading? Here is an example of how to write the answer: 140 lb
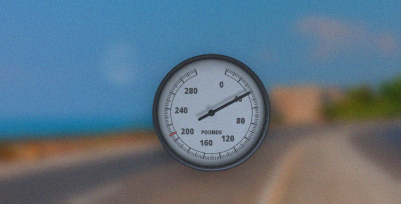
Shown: 40 lb
